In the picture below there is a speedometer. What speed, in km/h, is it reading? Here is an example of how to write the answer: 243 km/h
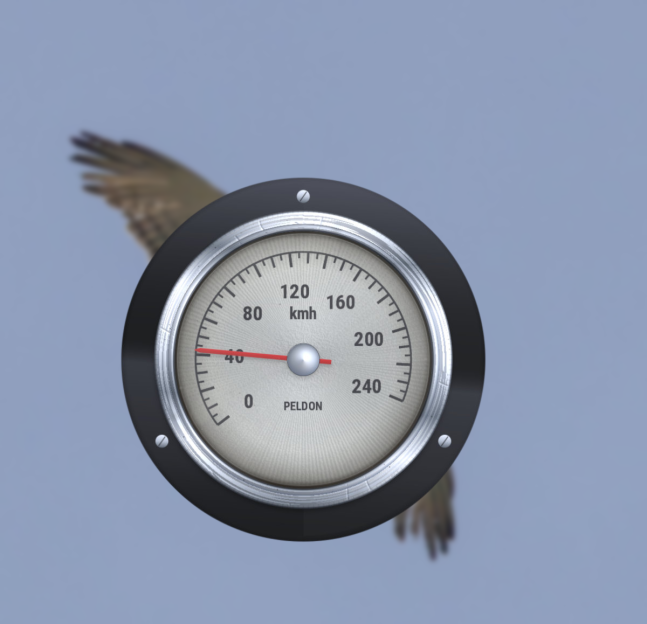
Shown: 42.5 km/h
